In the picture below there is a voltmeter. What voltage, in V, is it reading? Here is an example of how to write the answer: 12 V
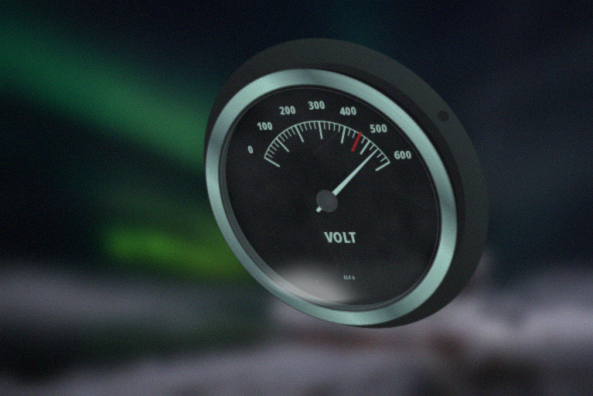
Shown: 540 V
